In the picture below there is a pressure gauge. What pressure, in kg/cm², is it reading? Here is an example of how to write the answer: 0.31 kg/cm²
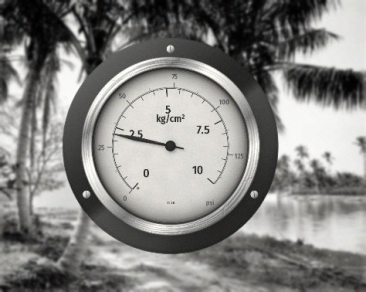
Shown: 2.25 kg/cm²
